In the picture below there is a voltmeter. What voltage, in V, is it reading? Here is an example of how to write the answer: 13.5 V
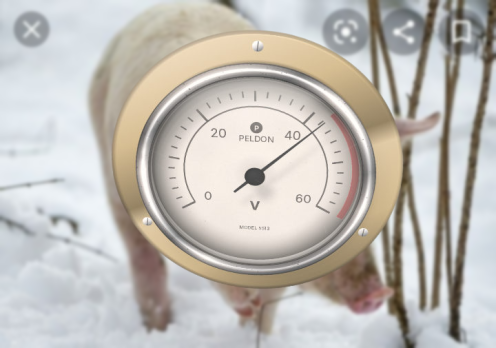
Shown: 42 V
